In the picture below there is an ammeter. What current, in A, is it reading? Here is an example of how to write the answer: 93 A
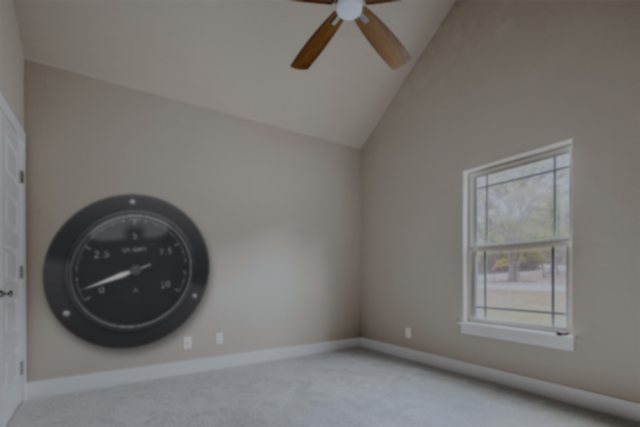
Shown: 0.5 A
